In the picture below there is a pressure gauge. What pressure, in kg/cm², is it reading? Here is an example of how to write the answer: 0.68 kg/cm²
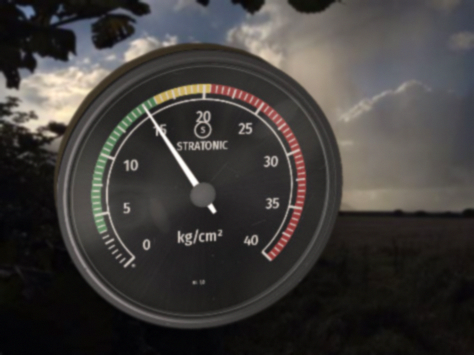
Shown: 15 kg/cm²
